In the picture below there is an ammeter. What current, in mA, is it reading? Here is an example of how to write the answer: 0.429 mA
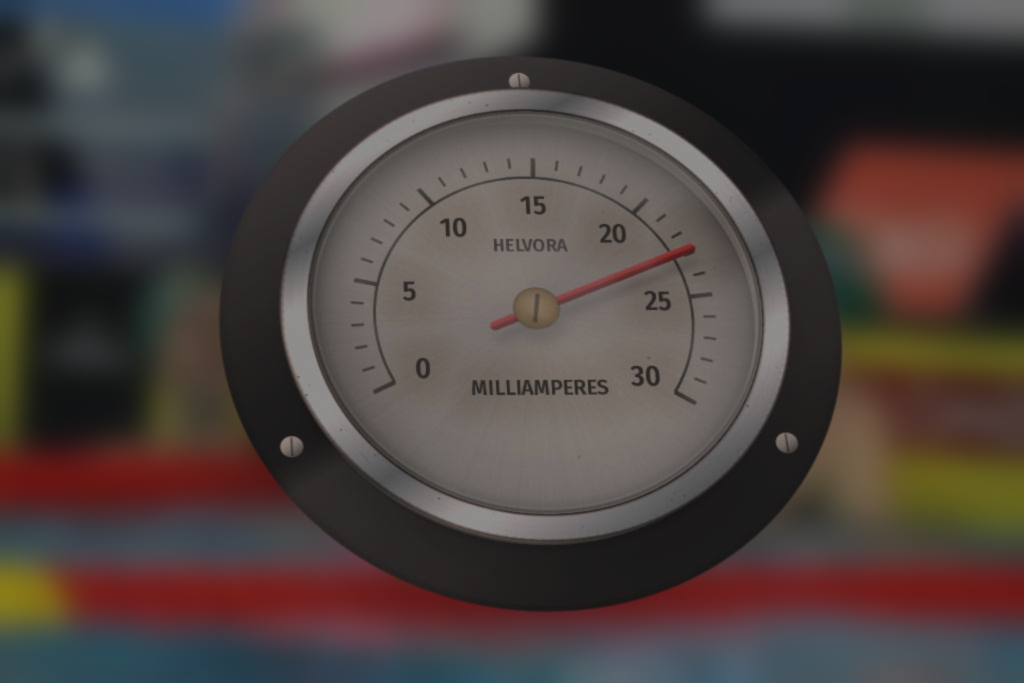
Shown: 23 mA
